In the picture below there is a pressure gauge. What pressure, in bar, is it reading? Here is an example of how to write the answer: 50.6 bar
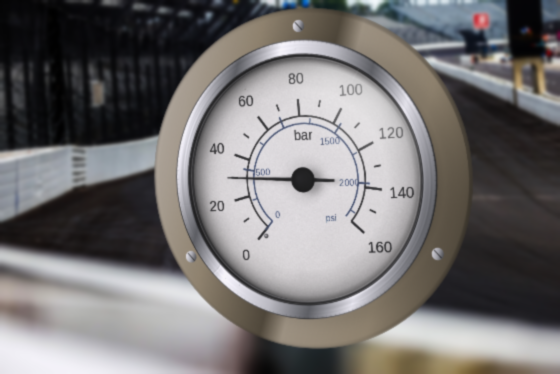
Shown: 30 bar
